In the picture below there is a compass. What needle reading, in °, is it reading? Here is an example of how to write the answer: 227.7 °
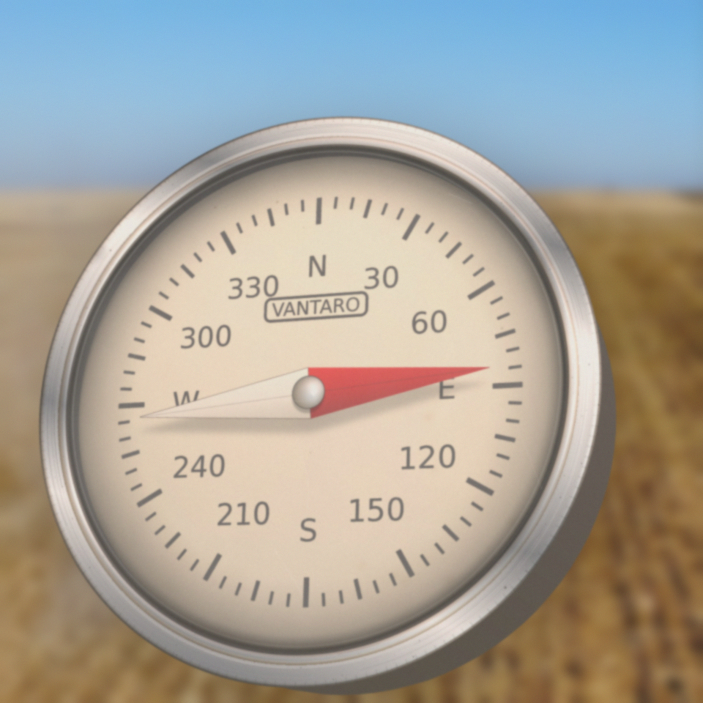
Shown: 85 °
